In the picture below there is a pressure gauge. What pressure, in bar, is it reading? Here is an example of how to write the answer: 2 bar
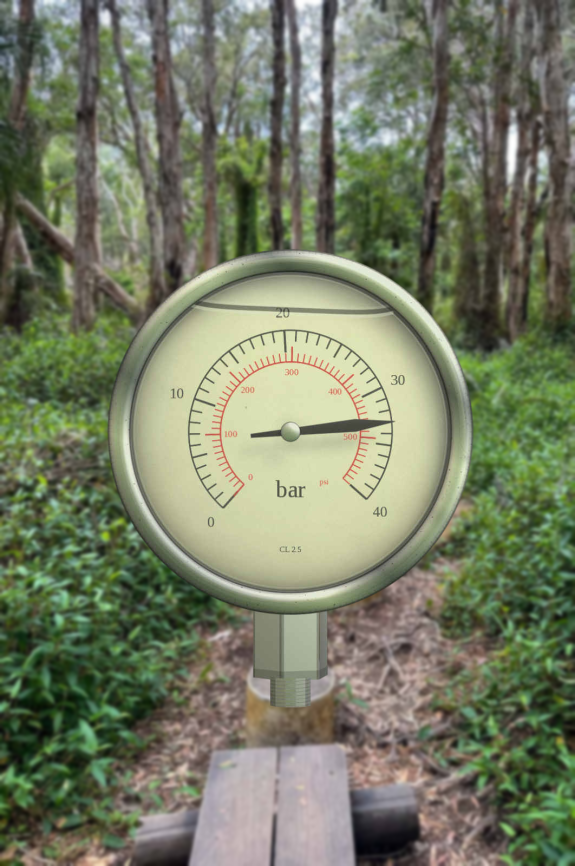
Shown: 33 bar
